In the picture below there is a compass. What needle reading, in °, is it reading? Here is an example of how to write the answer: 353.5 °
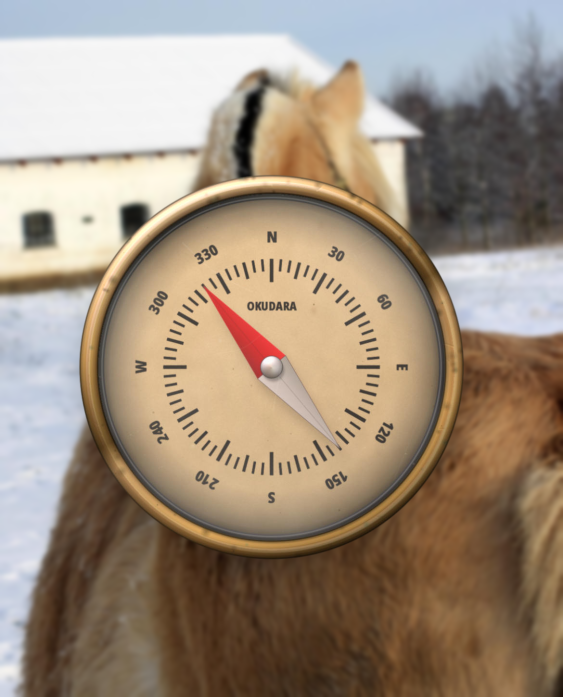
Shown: 320 °
